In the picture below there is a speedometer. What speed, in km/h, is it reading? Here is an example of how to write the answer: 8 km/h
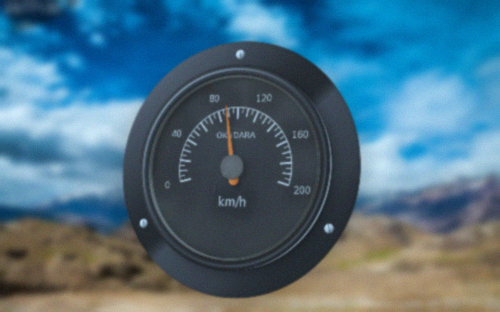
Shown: 90 km/h
